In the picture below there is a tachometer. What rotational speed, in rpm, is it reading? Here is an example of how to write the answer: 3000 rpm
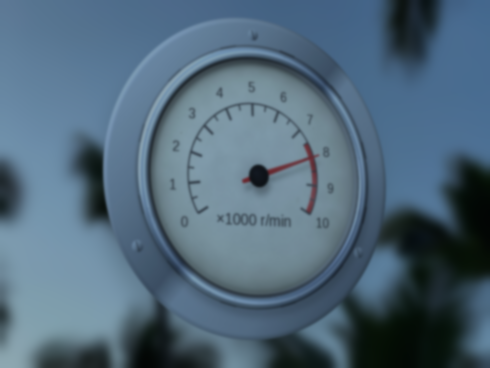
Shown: 8000 rpm
